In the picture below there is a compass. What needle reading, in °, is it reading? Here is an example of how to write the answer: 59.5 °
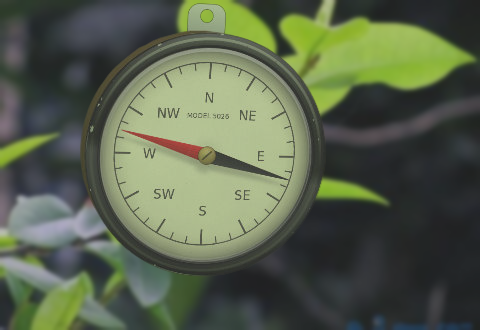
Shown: 285 °
